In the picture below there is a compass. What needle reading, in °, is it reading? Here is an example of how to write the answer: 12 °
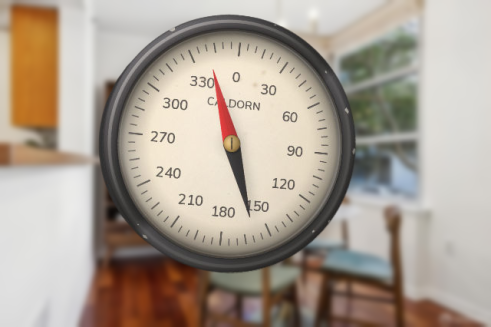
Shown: 340 °
